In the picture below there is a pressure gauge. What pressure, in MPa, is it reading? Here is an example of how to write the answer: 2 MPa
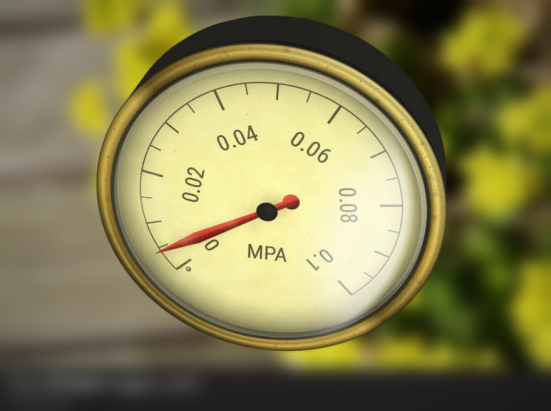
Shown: 0.005 MPa
